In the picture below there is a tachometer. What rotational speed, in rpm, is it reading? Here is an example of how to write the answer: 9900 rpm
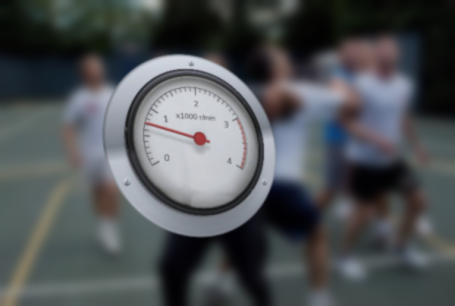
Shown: 700 rpm
